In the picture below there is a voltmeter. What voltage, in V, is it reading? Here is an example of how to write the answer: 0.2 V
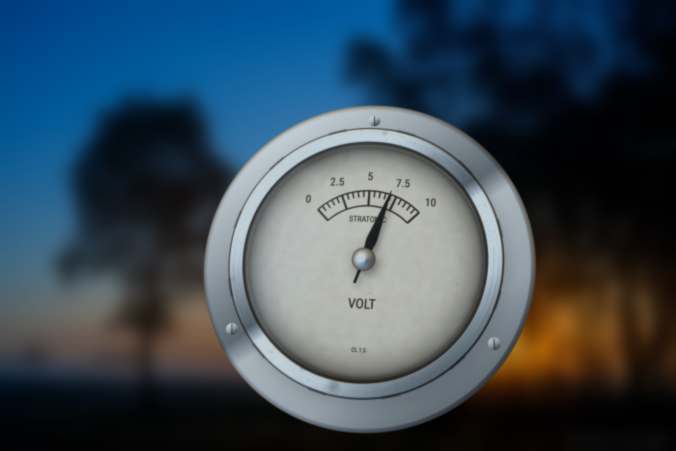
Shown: 7 V
